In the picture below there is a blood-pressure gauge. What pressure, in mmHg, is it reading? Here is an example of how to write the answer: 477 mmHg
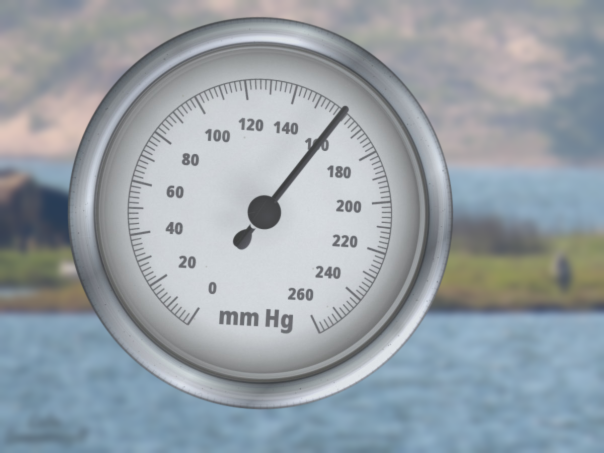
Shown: 160 mmHg
